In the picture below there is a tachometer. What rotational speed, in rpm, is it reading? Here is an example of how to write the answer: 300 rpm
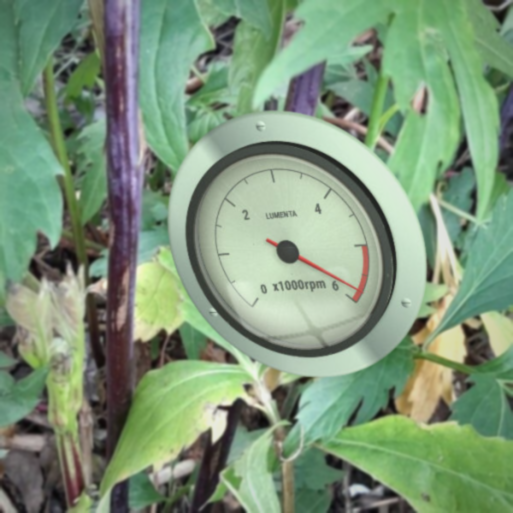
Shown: 5750 rpm
